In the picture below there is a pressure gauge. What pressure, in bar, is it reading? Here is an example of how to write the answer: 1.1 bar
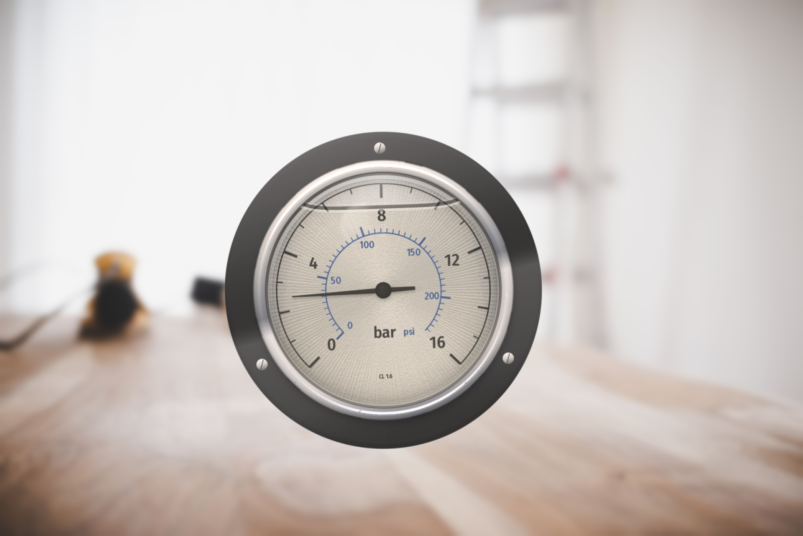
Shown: 2.5 bar
